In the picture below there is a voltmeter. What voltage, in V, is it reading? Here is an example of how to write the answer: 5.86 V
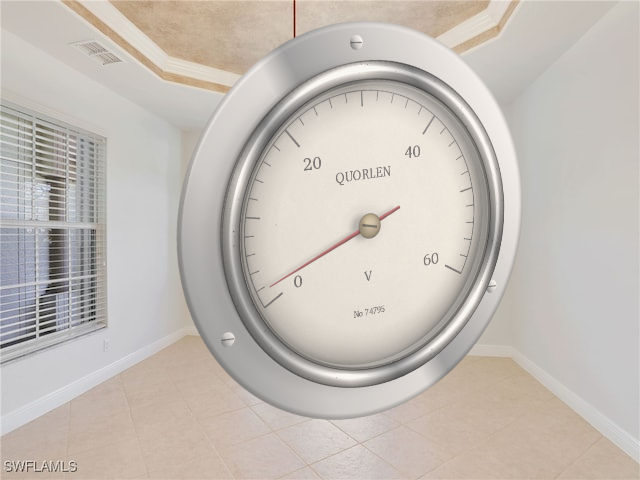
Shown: 2 V
